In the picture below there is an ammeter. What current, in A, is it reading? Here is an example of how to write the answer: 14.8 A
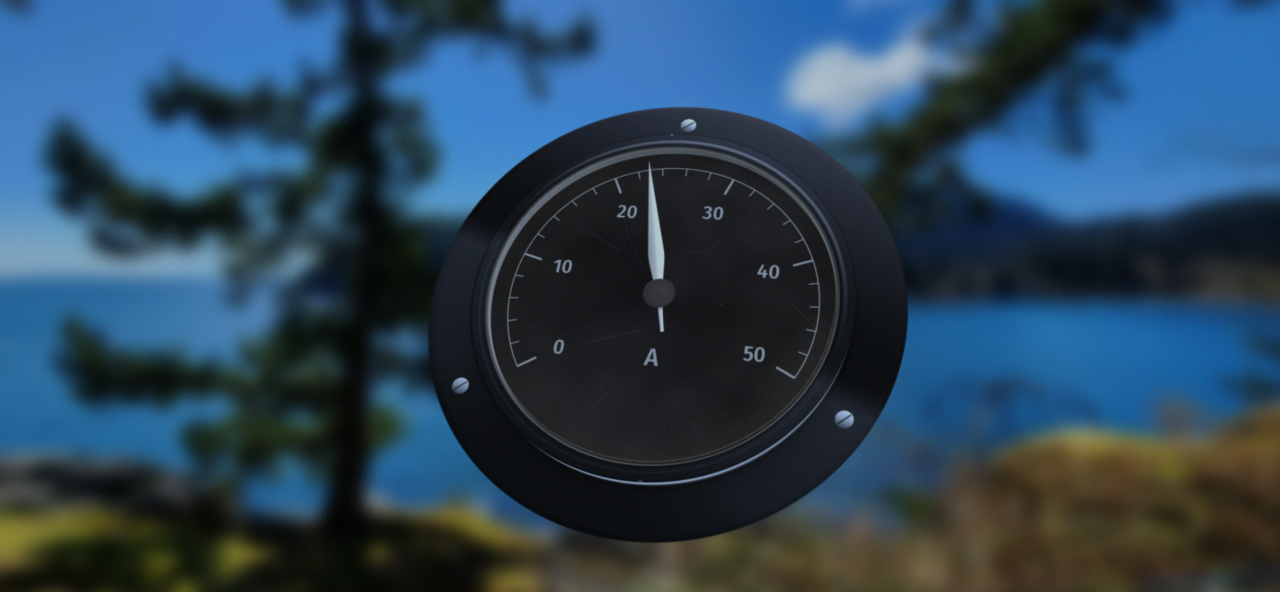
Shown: 23 A
